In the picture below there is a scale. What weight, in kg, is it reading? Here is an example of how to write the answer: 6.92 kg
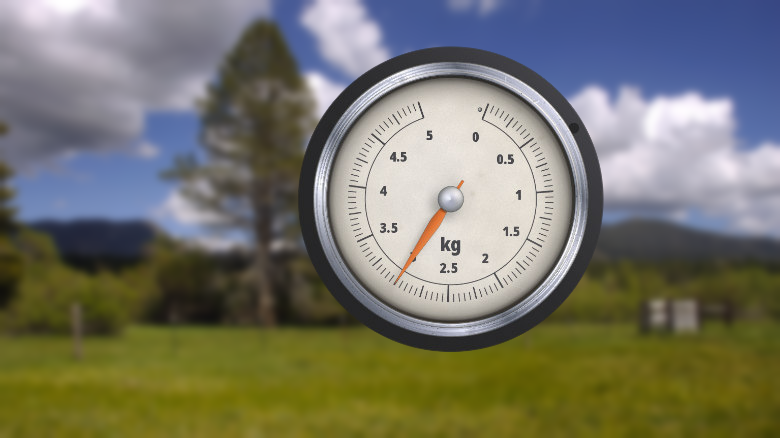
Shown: 3 kg
